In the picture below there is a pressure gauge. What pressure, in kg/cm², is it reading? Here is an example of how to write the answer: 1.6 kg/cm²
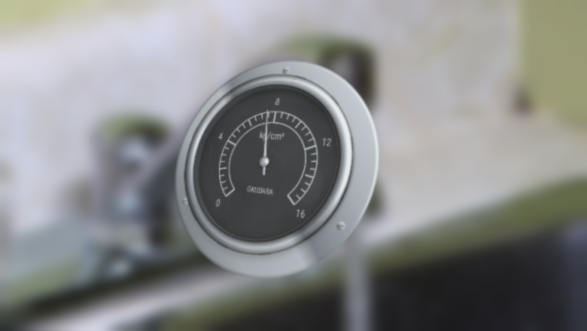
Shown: 7.5 kg/cm²
